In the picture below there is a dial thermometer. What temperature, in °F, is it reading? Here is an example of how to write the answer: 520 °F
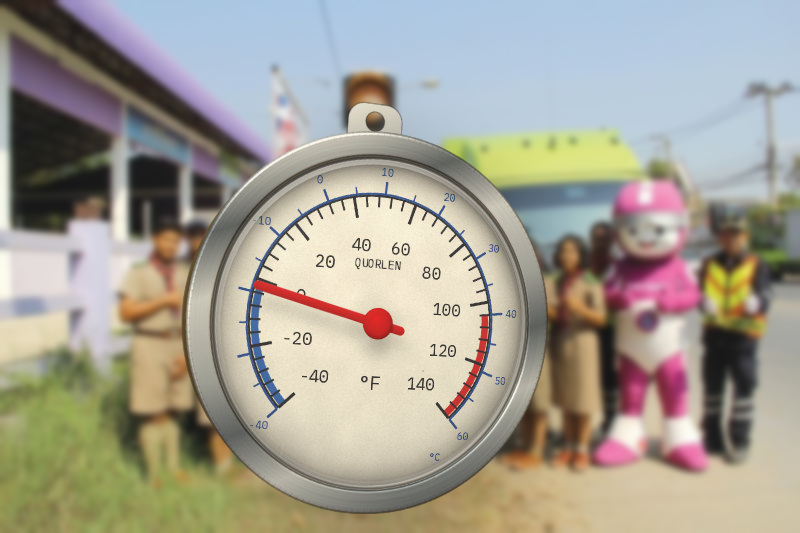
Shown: -2 °F
